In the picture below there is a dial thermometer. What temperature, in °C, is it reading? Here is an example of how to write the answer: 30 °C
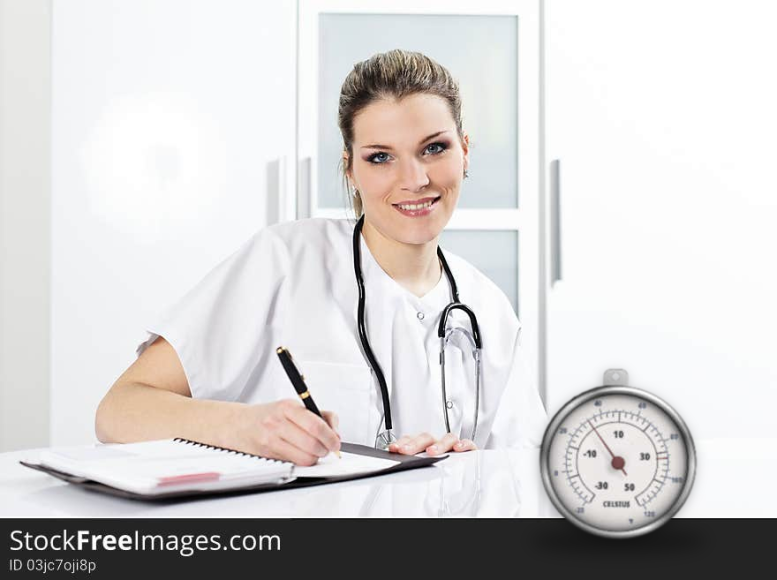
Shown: 0 °C
